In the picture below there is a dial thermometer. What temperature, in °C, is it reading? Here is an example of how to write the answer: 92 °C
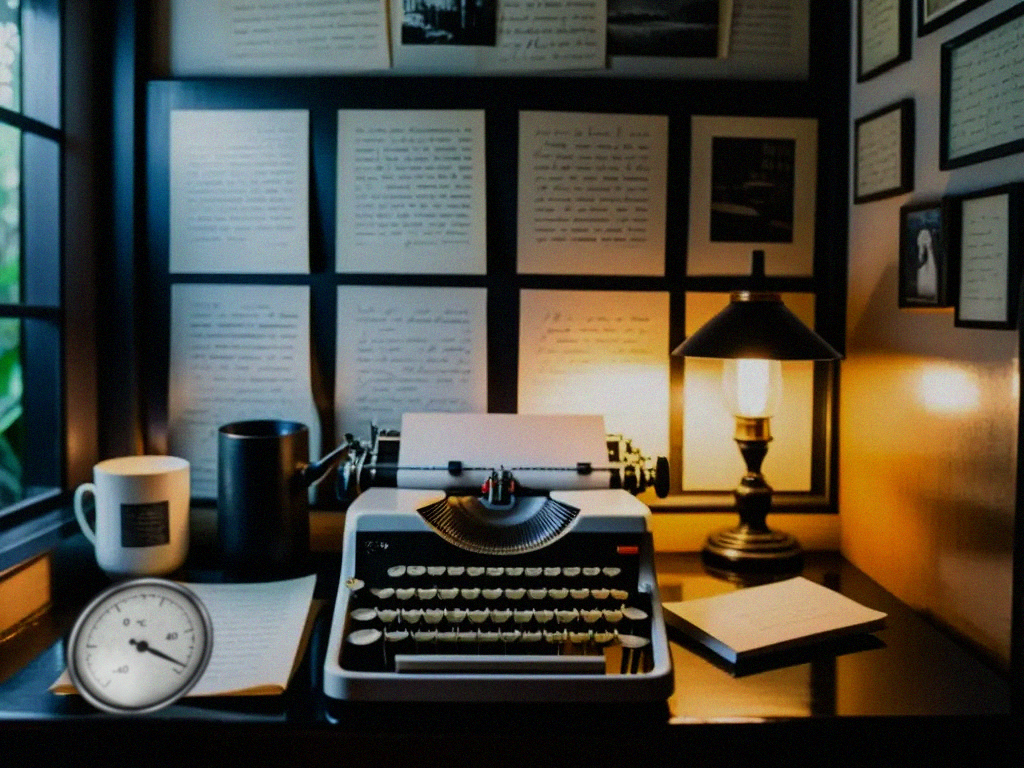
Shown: 56 °C
